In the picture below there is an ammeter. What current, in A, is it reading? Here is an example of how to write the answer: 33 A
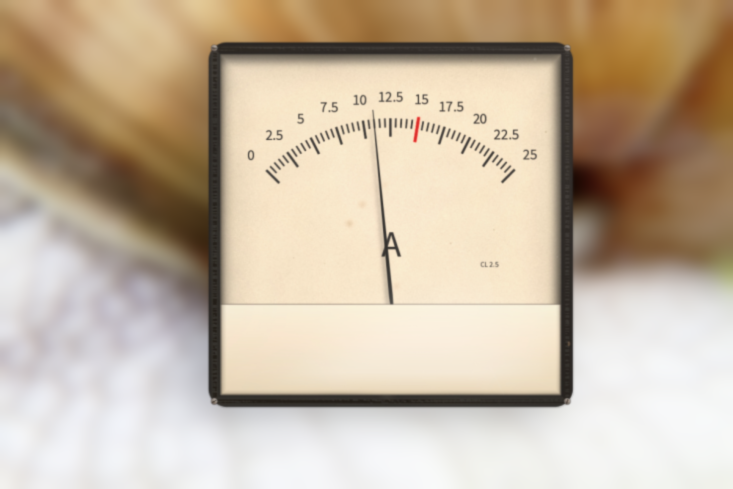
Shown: 11 A
